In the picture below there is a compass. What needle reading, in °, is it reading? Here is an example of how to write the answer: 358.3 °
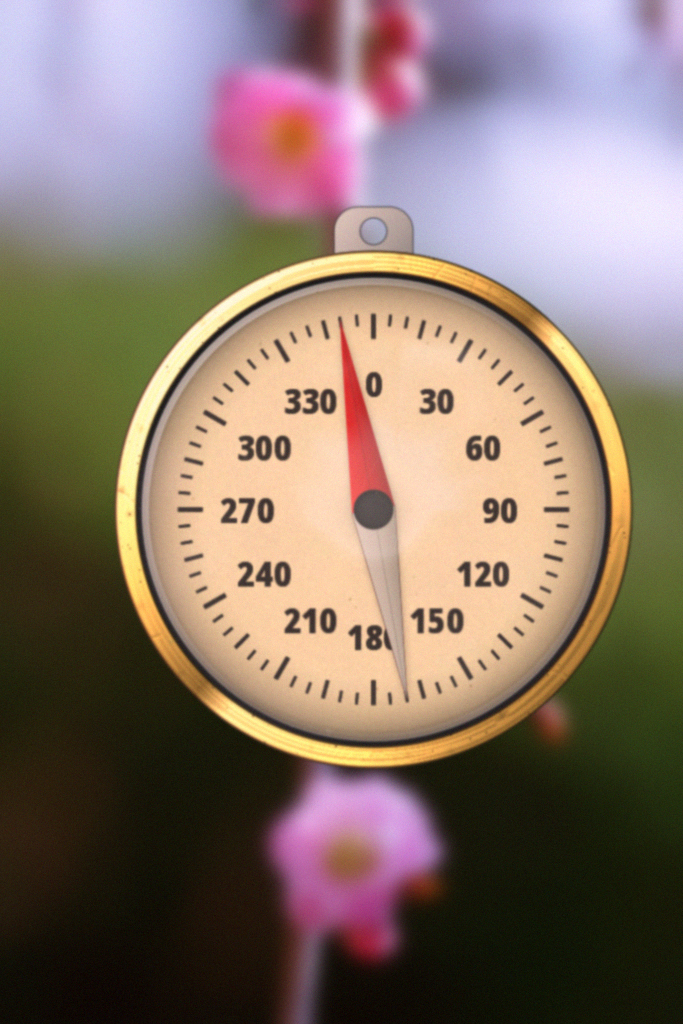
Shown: 350 °
